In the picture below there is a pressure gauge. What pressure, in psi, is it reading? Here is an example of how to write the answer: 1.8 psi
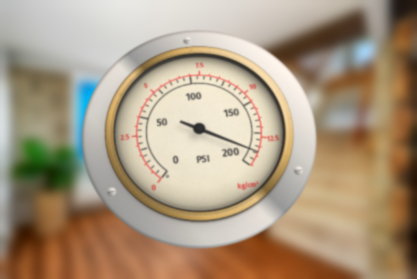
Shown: 190 psi
